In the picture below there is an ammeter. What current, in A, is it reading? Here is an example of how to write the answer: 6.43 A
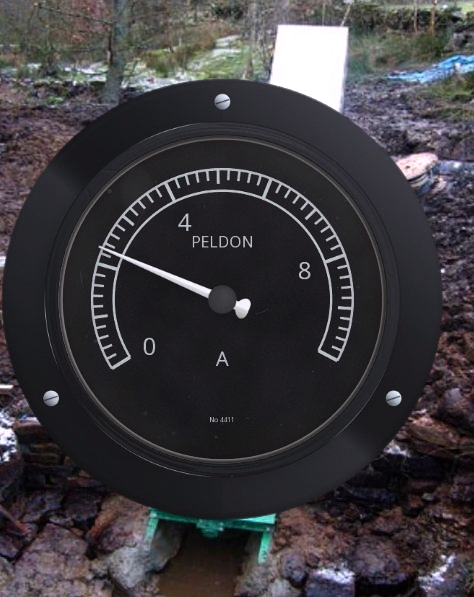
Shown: 2.3 A
